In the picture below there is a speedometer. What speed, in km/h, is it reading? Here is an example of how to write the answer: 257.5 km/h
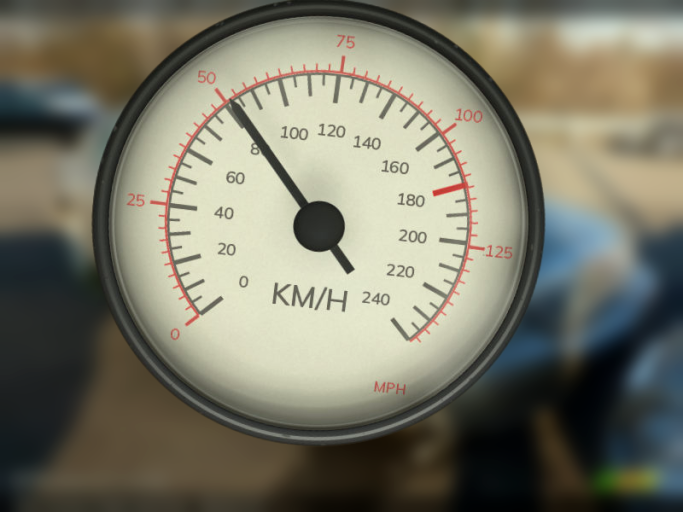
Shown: 82.5 km/h
